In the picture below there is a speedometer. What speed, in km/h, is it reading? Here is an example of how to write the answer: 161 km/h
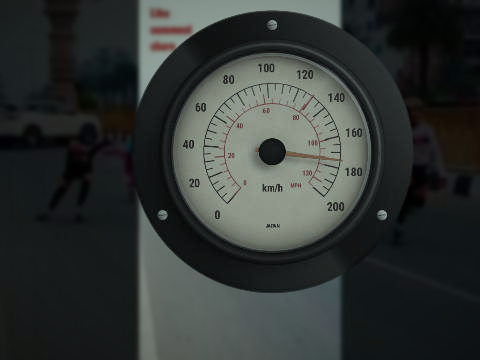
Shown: 175 km/h
